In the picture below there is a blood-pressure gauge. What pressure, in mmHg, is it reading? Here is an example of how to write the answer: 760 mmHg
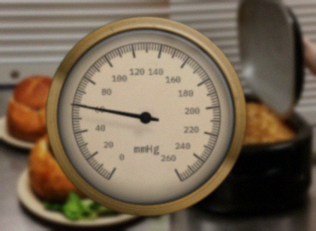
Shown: 60 mmHg
